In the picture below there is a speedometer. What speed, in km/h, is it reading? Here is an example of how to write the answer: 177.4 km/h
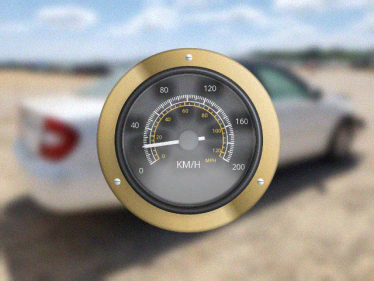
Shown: 20 km/h
